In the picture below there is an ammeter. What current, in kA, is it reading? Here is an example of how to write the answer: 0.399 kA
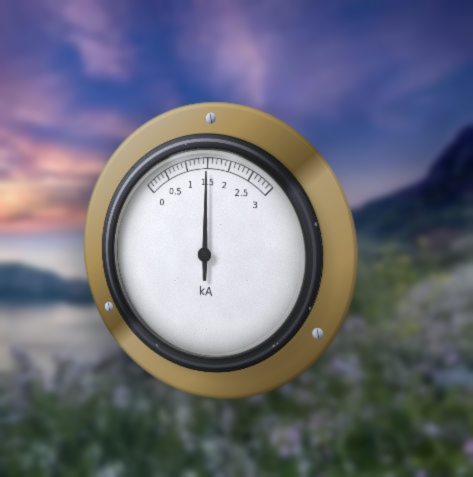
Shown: 1.5 kA
